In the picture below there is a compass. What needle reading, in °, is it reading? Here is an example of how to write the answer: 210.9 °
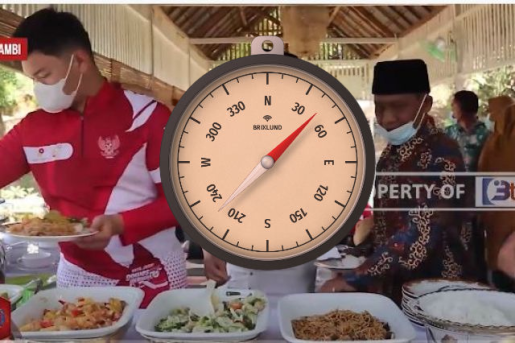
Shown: 45 °
